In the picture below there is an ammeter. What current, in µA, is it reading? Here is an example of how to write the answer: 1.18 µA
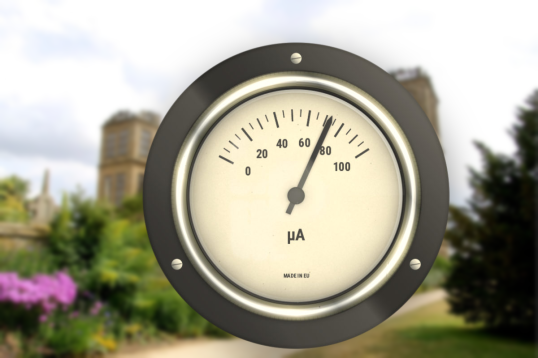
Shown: 72.5 µA
